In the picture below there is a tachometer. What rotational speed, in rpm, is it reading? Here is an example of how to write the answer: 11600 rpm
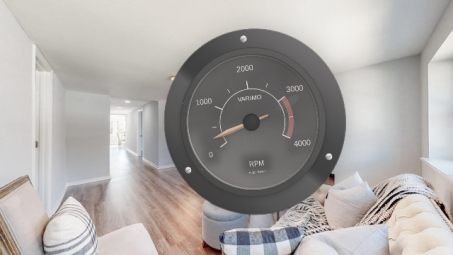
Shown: 250 rpm
